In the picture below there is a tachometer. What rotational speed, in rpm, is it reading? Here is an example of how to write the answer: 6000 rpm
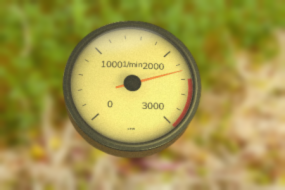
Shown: 2300 rpm
